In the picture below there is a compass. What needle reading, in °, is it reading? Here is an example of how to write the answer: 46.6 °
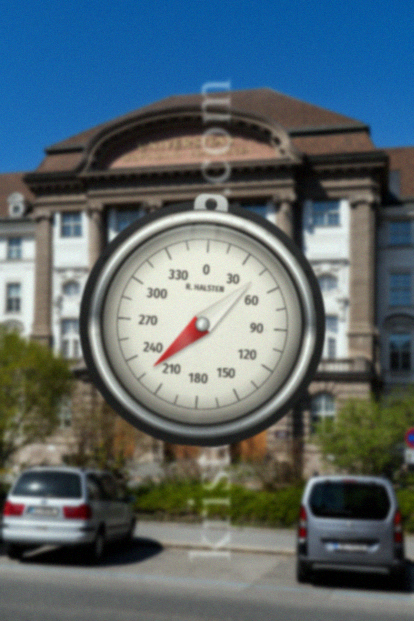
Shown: 225 °
